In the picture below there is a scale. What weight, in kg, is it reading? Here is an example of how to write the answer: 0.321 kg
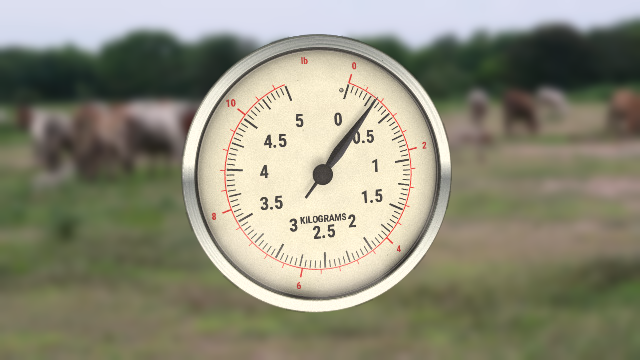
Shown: 0.3 kg
